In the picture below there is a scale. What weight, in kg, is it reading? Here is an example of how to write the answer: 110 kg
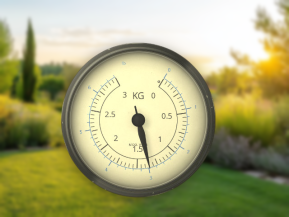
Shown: 1.35 kg
